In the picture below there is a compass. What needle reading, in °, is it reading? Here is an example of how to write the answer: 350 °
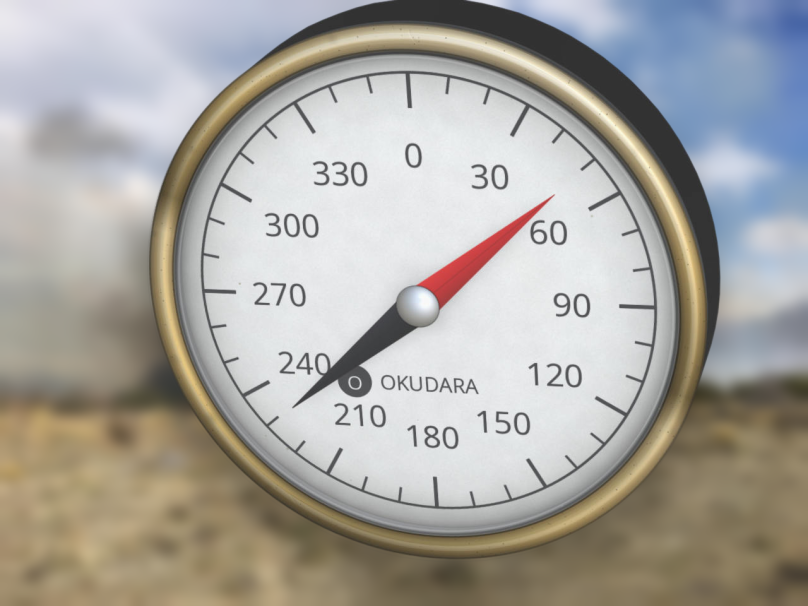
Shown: 50 °
